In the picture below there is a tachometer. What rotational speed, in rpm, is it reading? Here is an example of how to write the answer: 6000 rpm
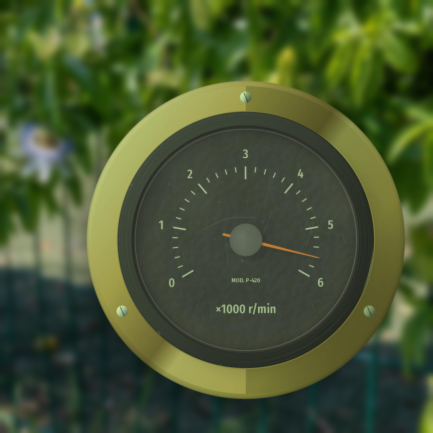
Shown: 5600 rpm
